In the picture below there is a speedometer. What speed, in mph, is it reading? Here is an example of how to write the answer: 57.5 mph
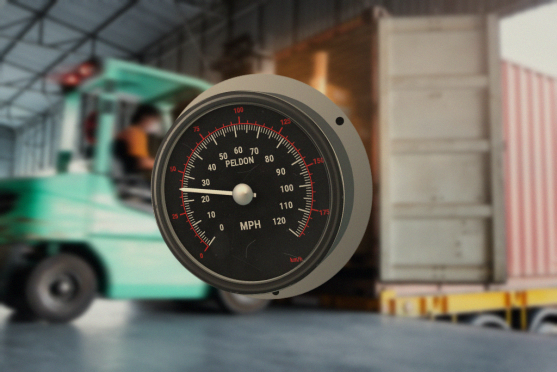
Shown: 25 mph
